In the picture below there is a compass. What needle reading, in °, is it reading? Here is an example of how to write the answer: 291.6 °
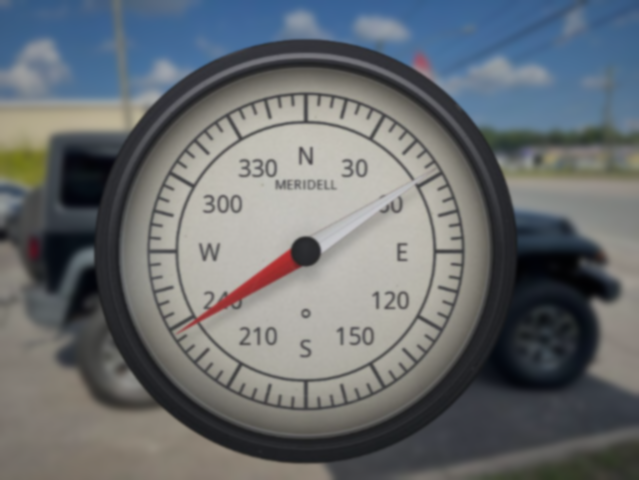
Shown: 237.5 °
